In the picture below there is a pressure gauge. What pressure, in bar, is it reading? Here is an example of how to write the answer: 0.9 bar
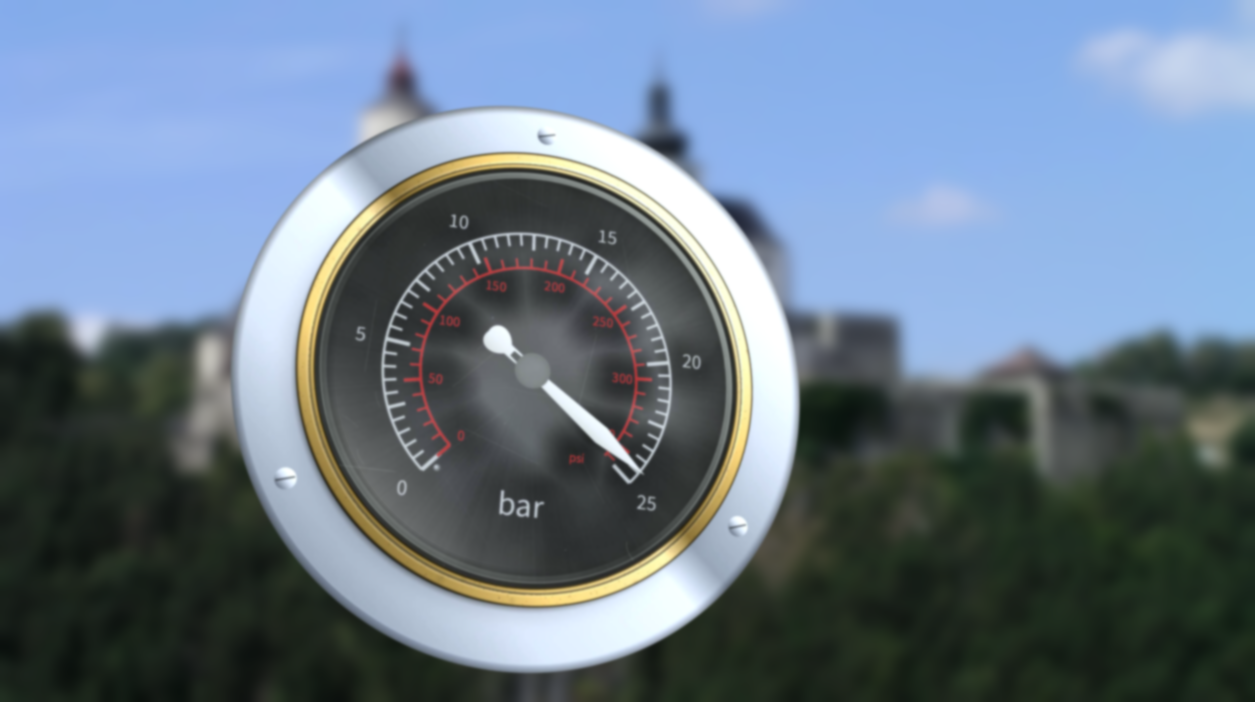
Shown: 24.5 bar
